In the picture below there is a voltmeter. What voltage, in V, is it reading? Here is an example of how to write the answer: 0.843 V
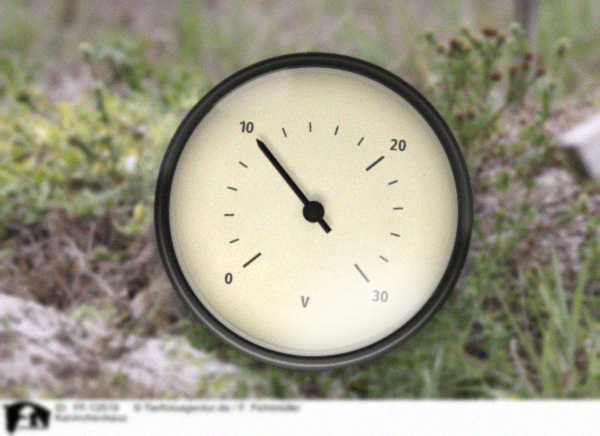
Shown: 10 V
